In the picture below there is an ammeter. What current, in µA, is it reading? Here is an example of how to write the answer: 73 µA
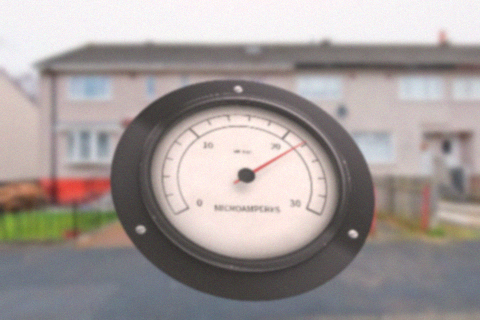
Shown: 22 µA
